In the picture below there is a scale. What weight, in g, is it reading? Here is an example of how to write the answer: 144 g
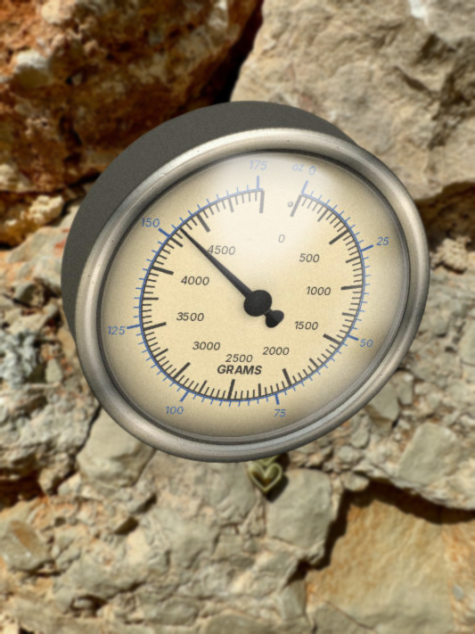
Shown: 4350 g
